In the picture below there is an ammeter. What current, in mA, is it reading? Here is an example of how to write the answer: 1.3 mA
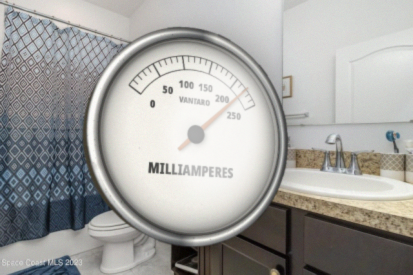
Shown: 220 mA
